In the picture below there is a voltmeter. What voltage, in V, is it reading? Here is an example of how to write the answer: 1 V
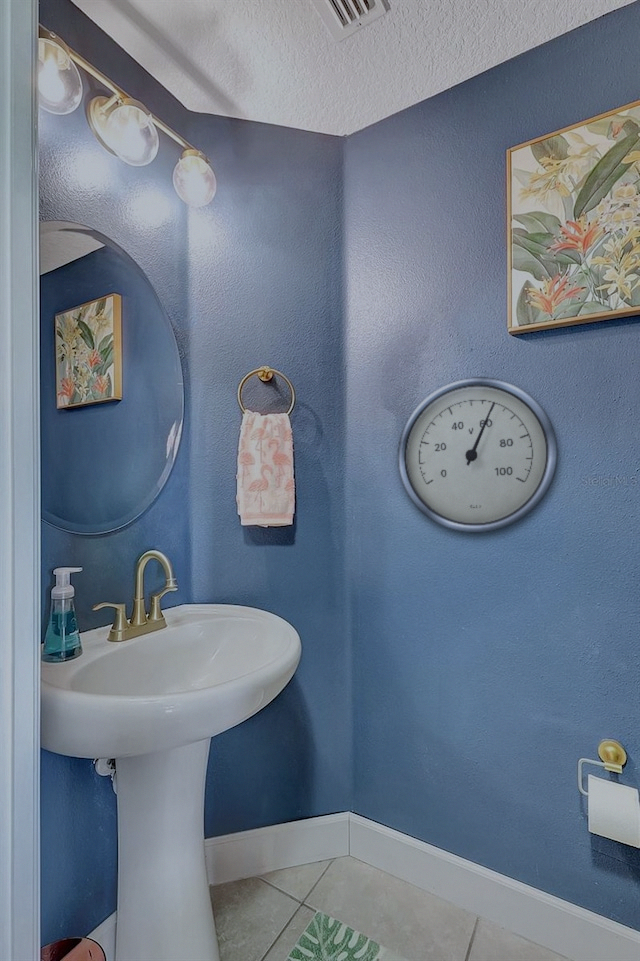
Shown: 60 V
